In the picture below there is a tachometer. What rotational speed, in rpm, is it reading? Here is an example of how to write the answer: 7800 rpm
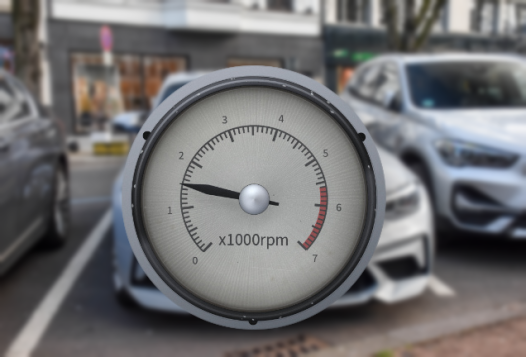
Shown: 1500 rpm
